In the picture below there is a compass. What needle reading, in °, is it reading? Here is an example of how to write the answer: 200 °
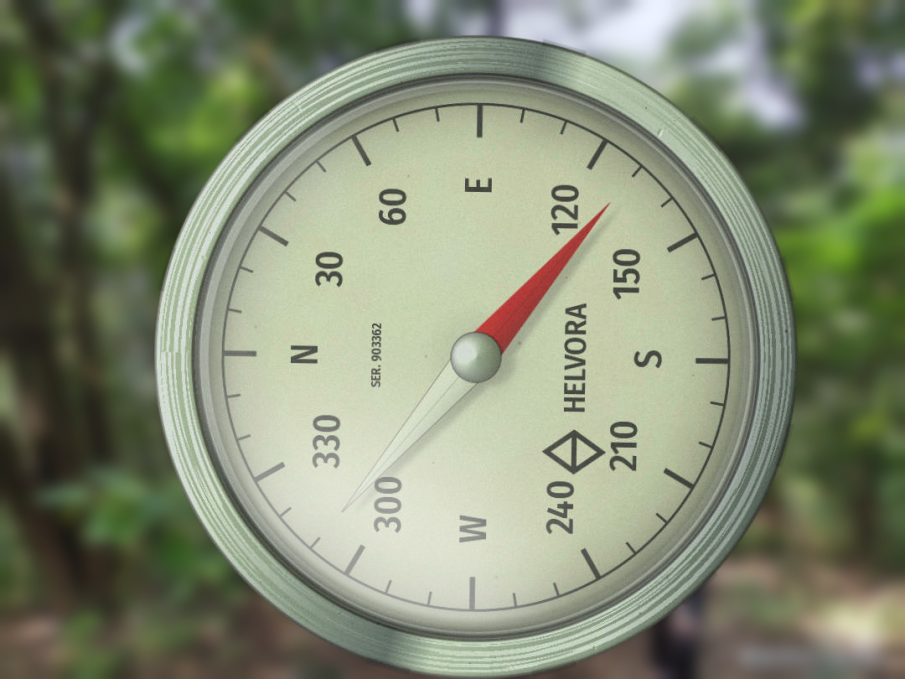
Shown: 130 °
